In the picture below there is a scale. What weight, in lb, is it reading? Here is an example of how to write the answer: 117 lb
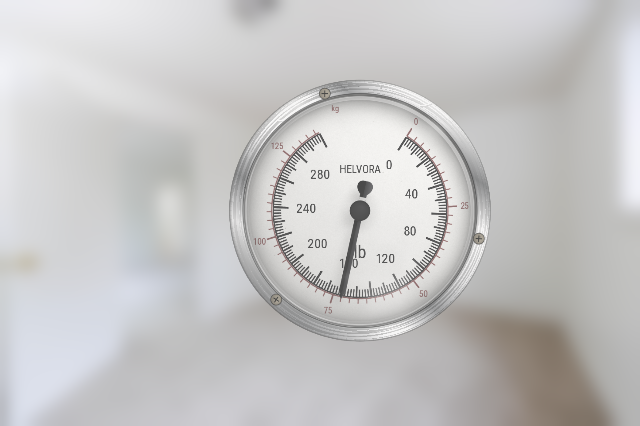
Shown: 160 lb
